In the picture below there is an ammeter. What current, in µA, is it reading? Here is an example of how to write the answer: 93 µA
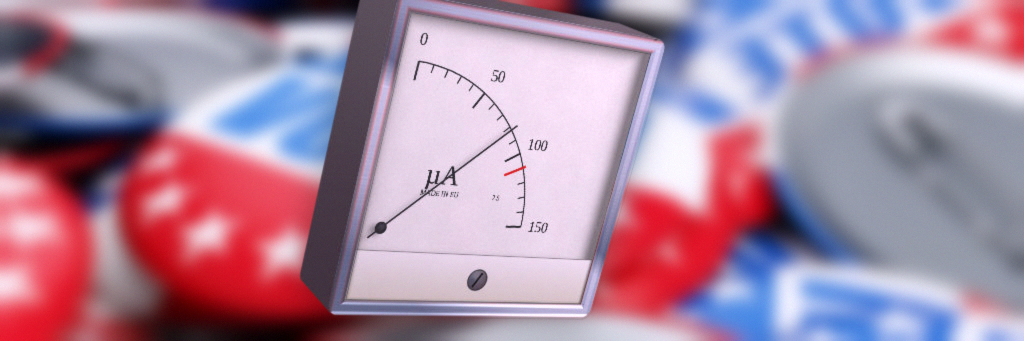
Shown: 80 µA
